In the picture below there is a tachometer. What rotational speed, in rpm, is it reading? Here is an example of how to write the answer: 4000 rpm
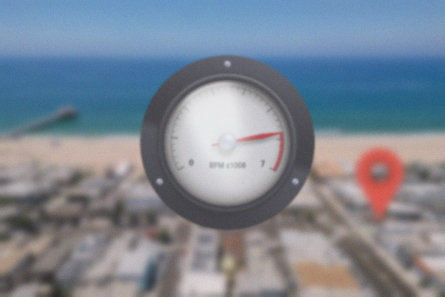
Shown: 5800 rpm
